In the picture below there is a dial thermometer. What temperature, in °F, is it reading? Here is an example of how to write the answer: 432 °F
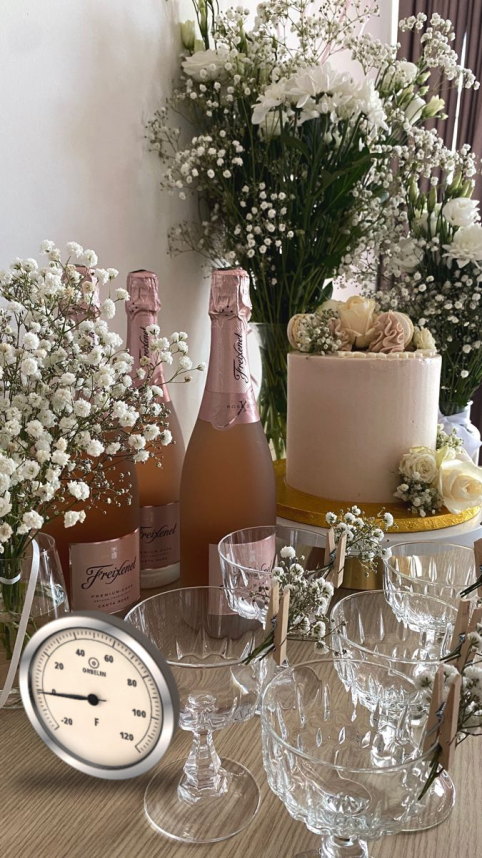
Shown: 0 °F
